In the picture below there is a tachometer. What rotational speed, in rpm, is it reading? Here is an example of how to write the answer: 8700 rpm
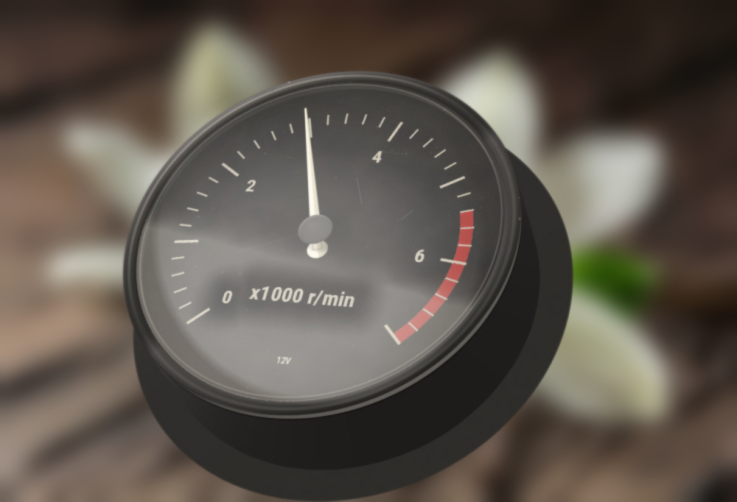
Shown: 3000 rpm
